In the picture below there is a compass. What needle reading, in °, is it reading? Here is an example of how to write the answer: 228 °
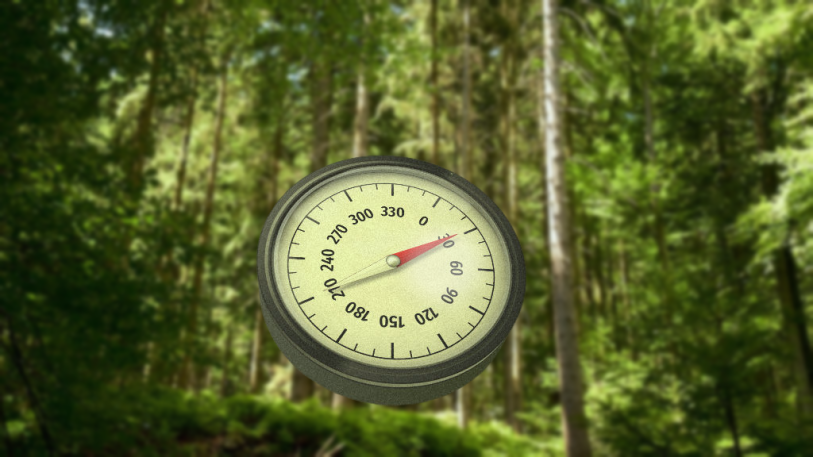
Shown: 30 °
